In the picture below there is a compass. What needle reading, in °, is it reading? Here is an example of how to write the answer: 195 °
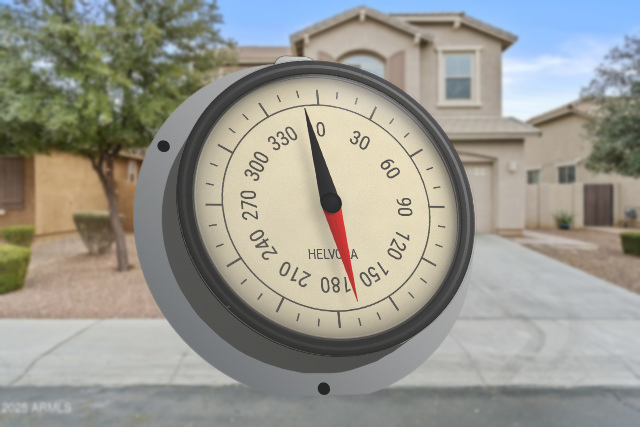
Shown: 170 °
